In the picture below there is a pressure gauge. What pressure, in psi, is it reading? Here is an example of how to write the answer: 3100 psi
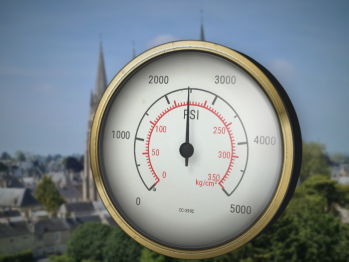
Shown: 2500 psi
